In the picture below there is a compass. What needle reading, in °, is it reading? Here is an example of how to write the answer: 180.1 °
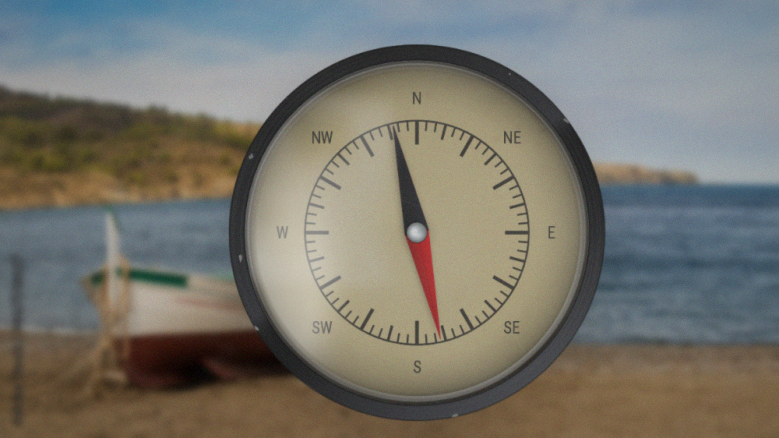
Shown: 167.5 °
